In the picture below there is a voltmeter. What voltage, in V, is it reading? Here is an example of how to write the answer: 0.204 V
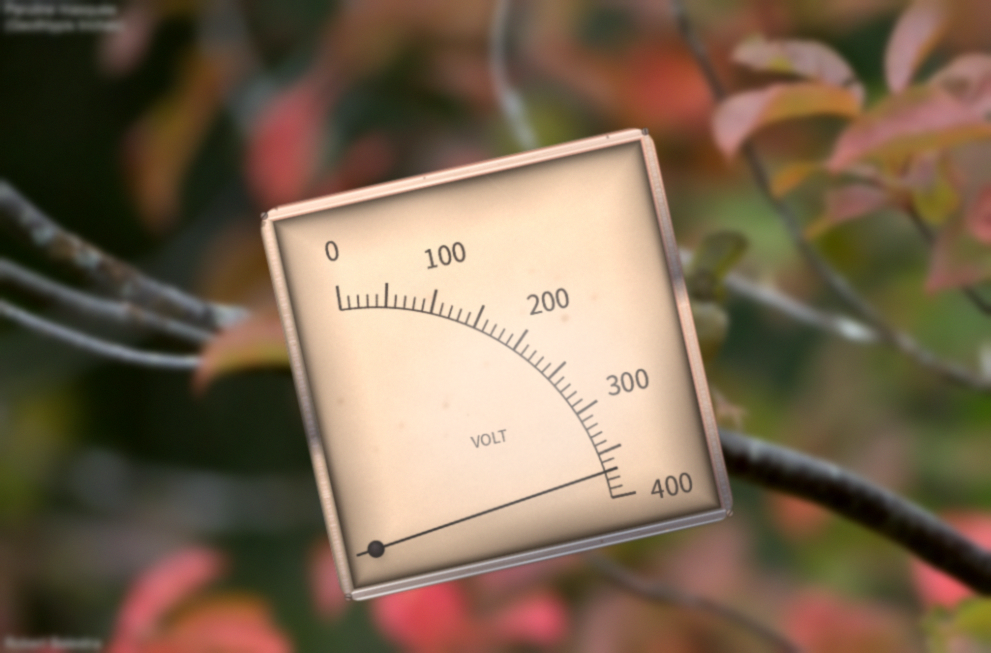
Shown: 370 V
